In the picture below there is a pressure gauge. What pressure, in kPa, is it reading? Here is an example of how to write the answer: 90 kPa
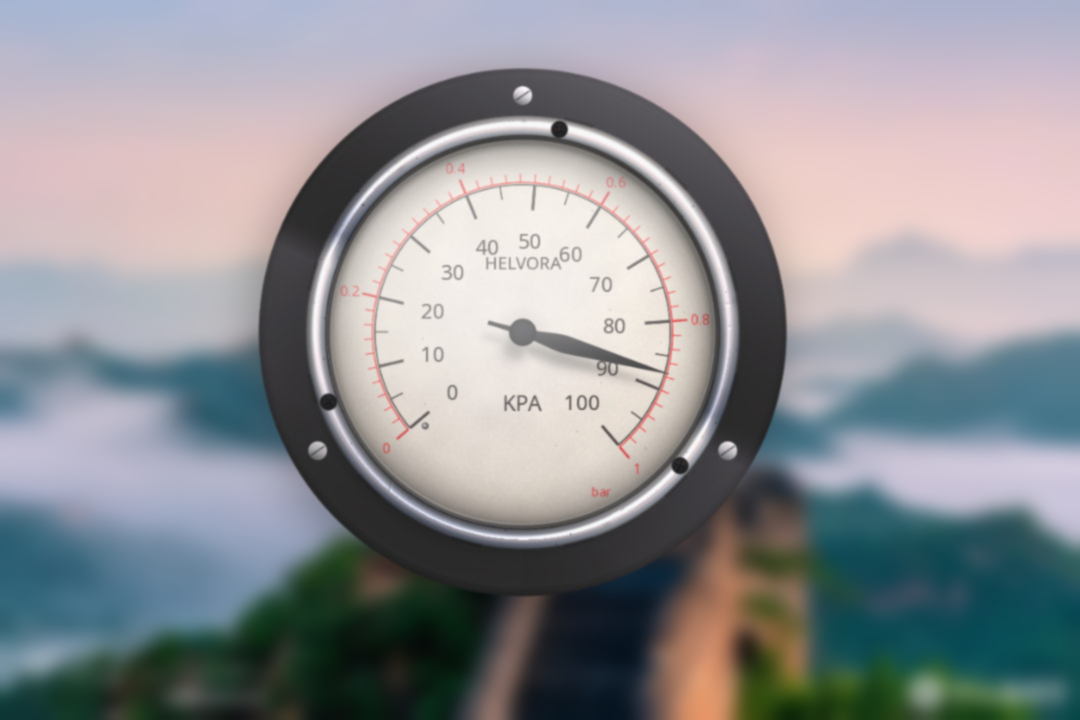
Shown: 87.5 kPa
